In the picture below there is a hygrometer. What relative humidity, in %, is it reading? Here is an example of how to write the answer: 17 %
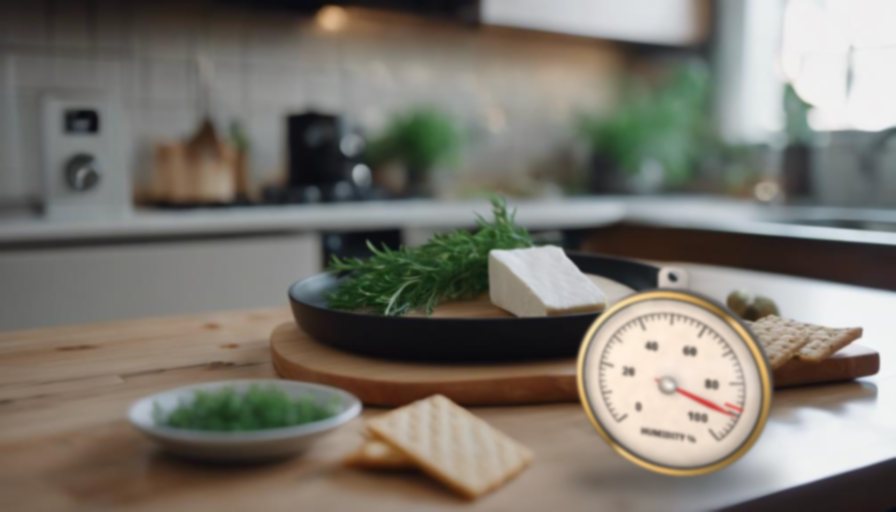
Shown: 90 %
